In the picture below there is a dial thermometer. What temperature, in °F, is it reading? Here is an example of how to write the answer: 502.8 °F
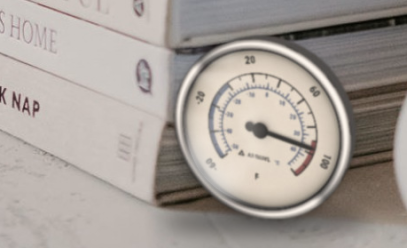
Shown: 95 °F
